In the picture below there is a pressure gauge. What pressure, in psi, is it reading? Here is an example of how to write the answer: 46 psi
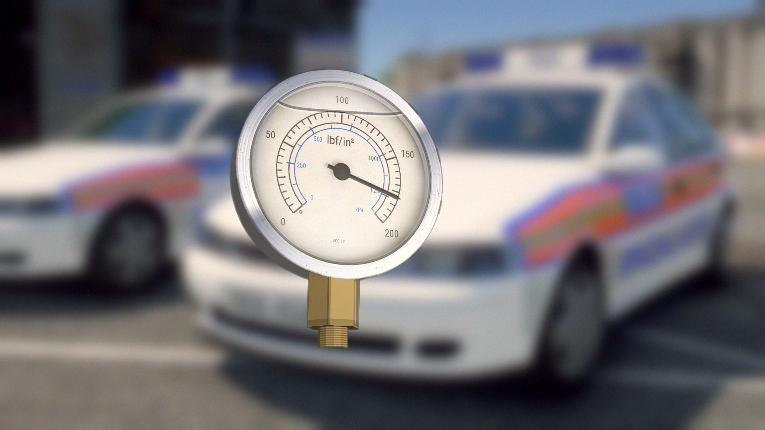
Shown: 180 psi
